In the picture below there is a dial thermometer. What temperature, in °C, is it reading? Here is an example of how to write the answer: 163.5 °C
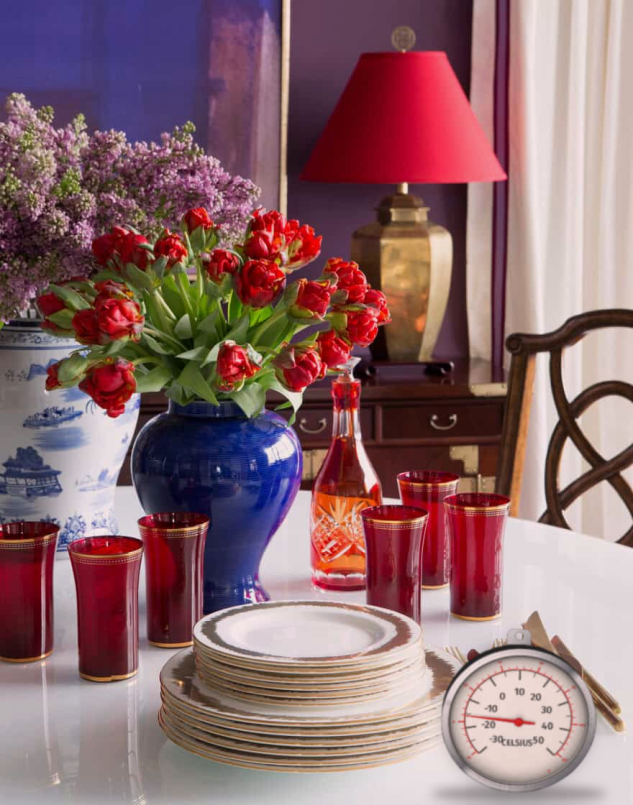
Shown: -15 °C
